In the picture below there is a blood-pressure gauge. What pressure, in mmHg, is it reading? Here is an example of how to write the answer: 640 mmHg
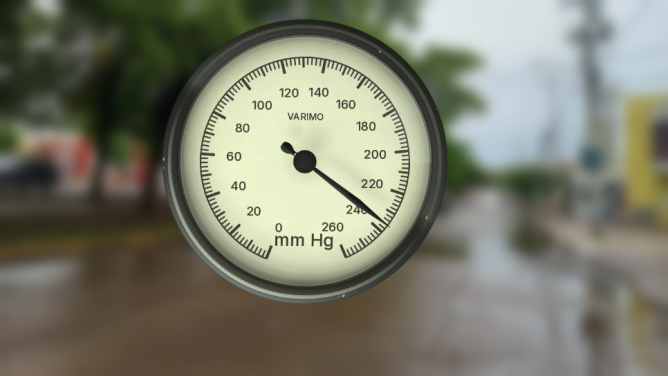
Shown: 236 mmHg
